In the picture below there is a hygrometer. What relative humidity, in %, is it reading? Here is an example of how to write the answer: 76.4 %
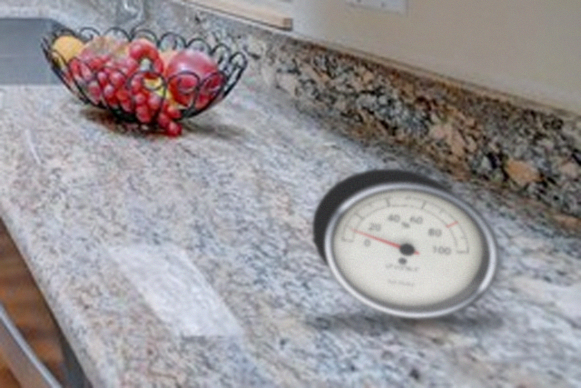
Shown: 10 %
